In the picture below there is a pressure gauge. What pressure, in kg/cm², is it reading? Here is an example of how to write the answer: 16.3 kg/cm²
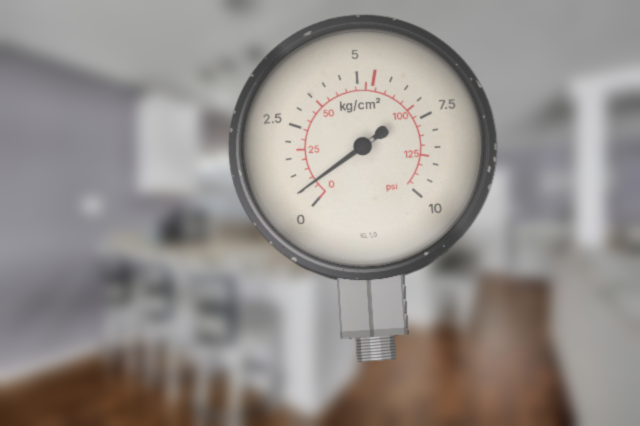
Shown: 0.5 kg/cm²
